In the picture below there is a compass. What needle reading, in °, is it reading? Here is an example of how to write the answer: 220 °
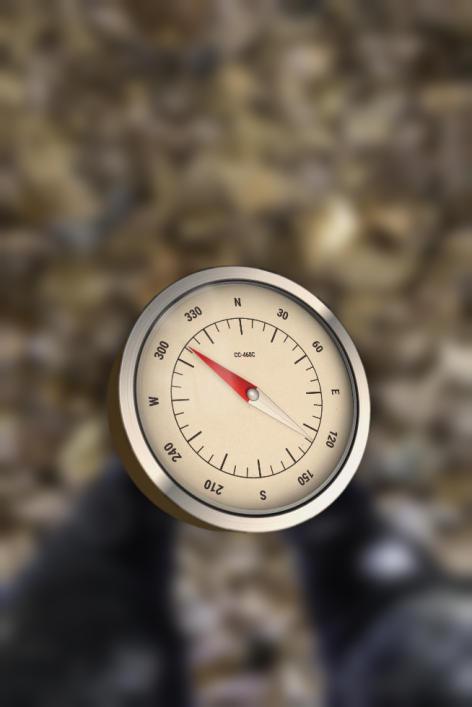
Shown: 310 °
